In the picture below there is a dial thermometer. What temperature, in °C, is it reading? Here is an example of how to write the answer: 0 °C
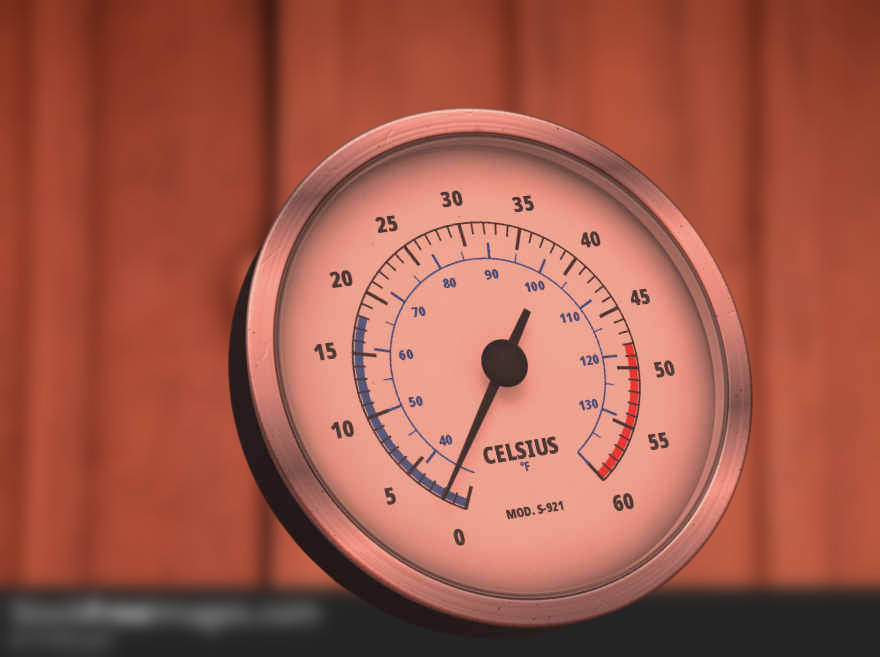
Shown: 2 °C
